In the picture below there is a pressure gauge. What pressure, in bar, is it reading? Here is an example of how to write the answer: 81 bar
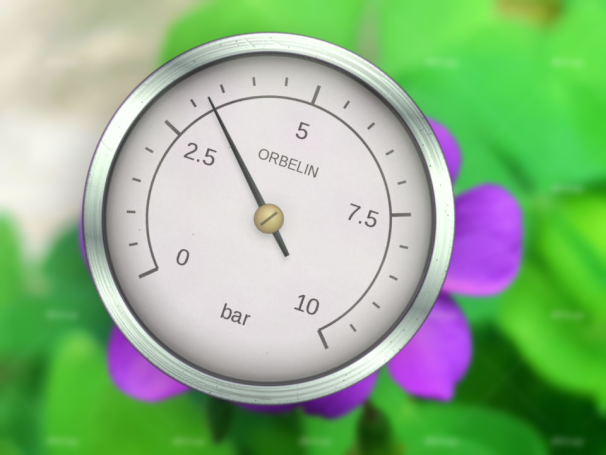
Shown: 3.25 bar
